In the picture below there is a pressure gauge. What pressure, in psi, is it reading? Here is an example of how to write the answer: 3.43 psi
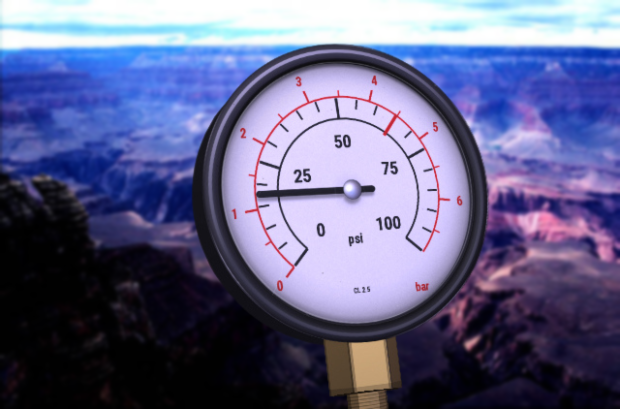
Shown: 17.5 psi
